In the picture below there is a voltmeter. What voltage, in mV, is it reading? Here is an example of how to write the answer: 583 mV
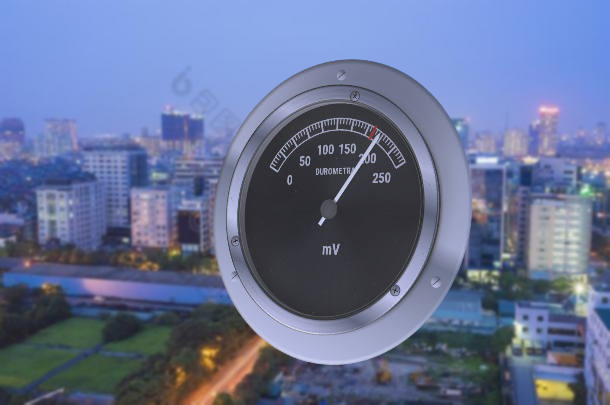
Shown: 200 mV
